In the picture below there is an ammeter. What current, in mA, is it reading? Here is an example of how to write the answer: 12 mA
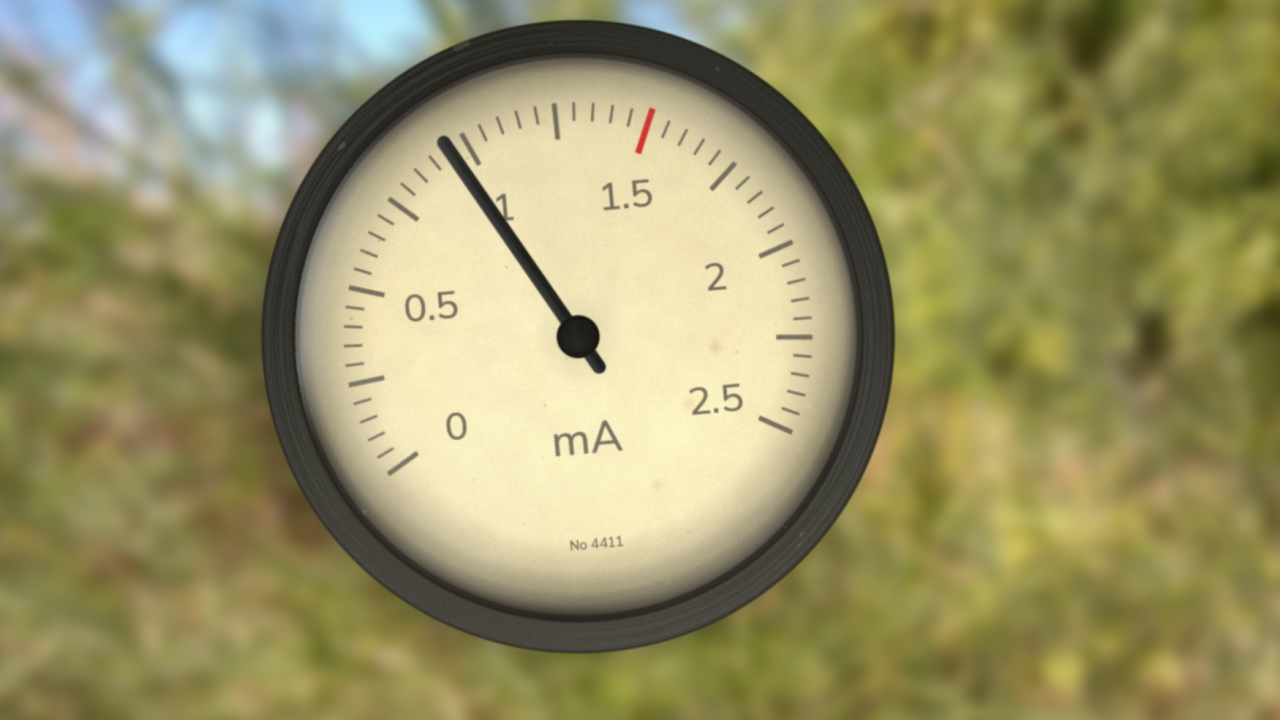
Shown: 0.95 mA
